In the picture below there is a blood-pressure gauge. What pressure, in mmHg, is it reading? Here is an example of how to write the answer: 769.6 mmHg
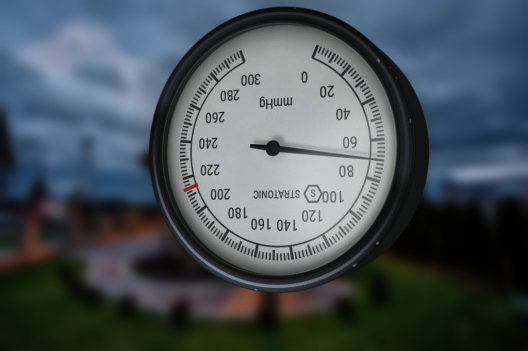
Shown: 70 mmHg
